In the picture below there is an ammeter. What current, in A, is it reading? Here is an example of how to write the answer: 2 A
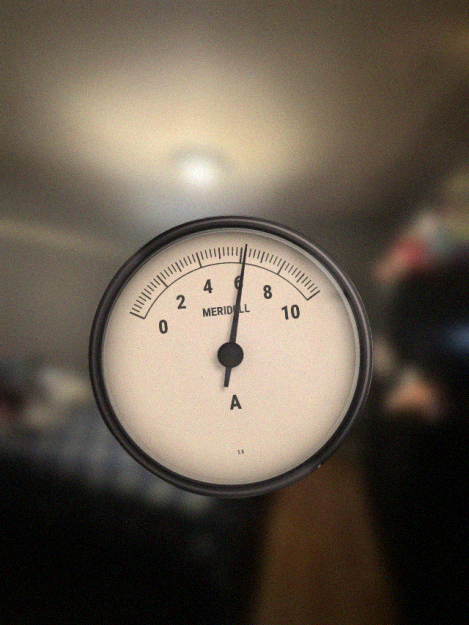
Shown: 6.2 A
